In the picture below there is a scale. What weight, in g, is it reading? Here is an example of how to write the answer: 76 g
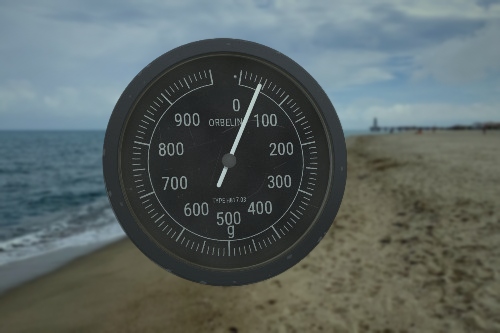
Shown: 40 g
